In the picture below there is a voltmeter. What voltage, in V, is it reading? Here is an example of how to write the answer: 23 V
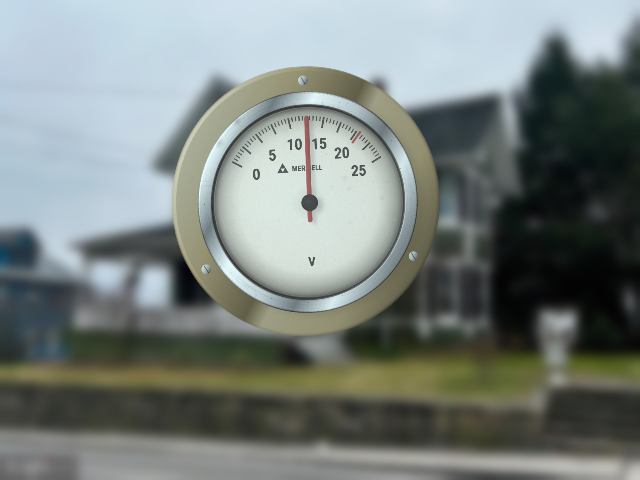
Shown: 12.5 V
